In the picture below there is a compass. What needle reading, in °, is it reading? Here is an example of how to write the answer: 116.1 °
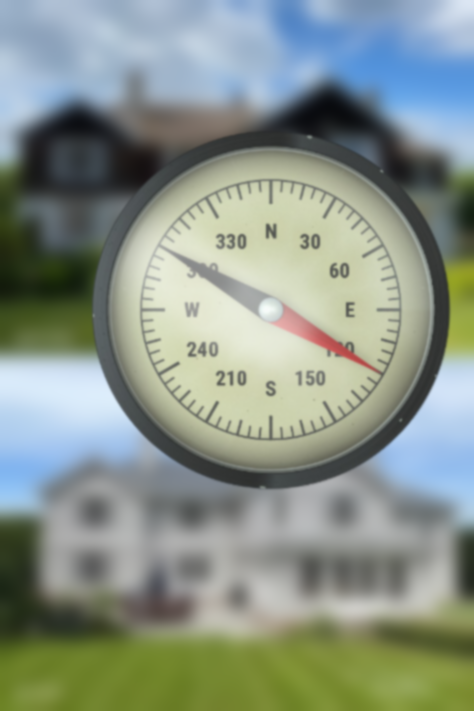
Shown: 120 °
